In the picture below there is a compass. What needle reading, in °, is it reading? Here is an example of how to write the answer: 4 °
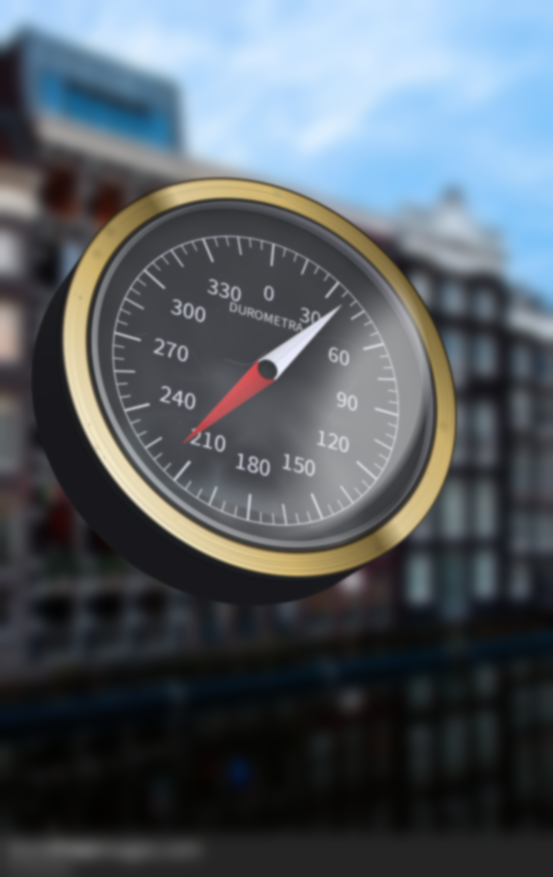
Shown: 217.5 °
